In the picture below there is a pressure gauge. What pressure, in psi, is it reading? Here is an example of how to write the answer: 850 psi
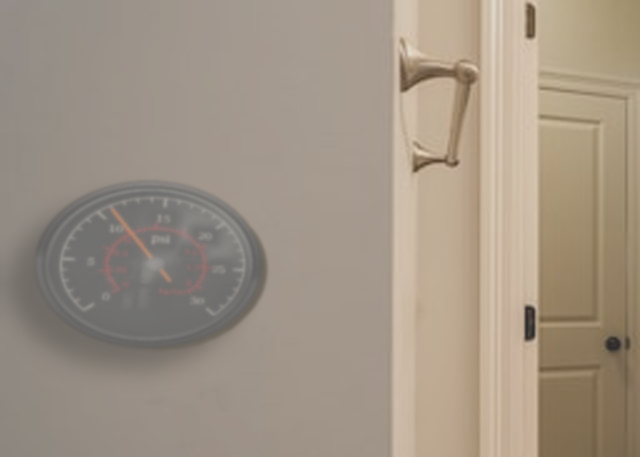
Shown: 11 psi
